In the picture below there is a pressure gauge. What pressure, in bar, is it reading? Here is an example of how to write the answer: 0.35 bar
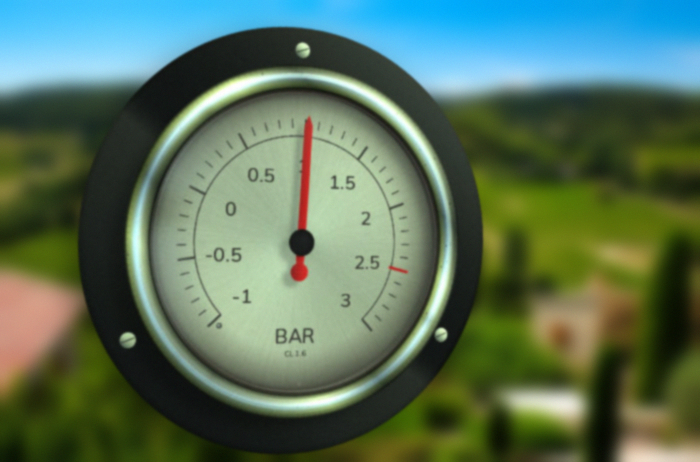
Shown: 1 bar
